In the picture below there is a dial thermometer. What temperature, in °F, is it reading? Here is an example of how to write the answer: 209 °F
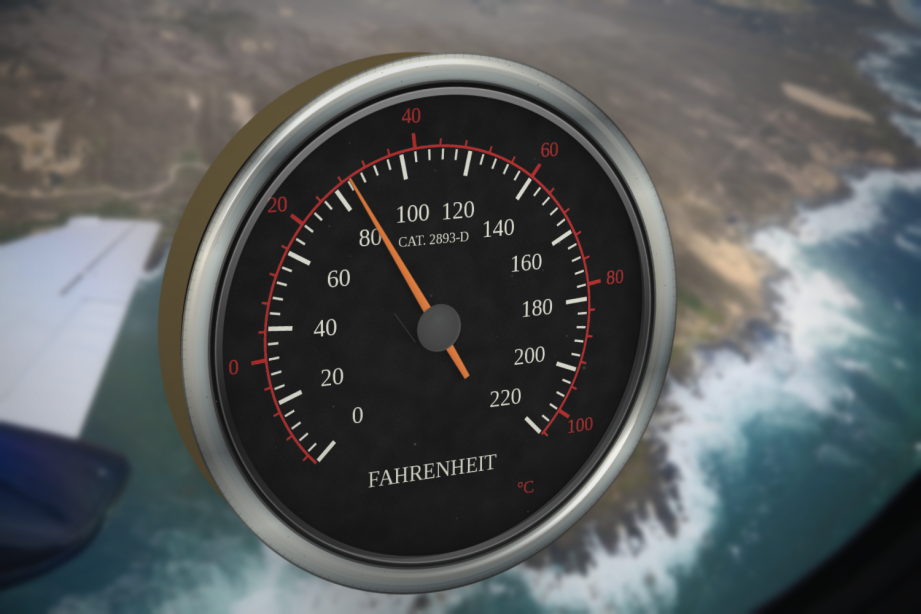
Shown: 84 °F
